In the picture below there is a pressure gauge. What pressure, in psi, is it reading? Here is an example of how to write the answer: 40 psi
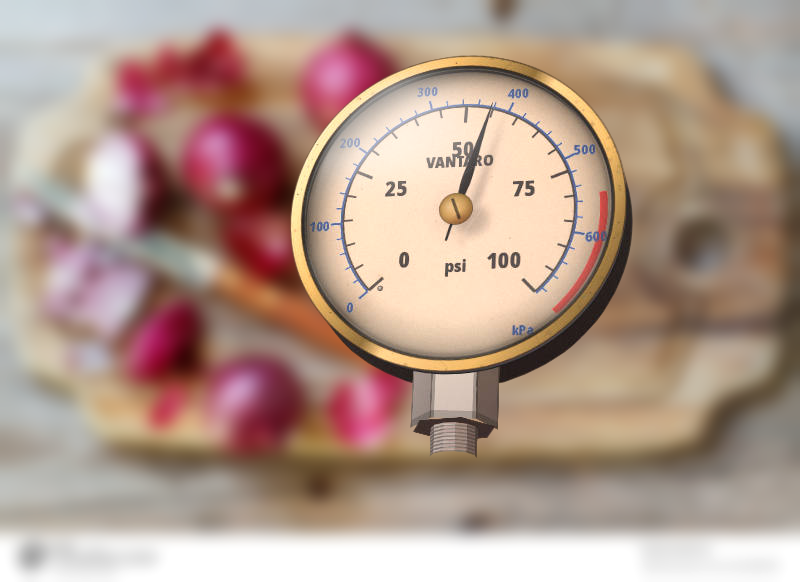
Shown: 55 psi
